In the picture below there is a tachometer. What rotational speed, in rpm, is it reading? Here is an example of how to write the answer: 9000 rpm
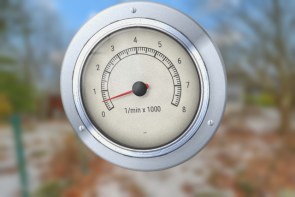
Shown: 500 rpm
